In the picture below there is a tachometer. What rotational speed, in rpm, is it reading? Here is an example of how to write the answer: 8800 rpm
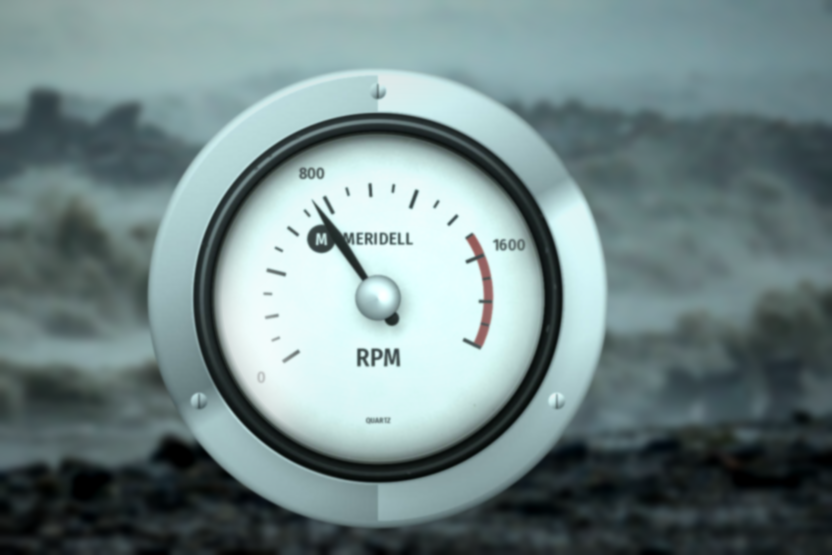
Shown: 750 rpm
